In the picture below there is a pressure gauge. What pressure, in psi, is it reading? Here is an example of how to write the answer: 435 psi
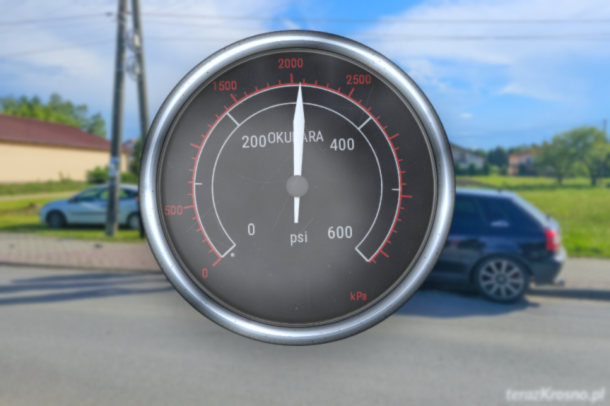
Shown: 300 psi
